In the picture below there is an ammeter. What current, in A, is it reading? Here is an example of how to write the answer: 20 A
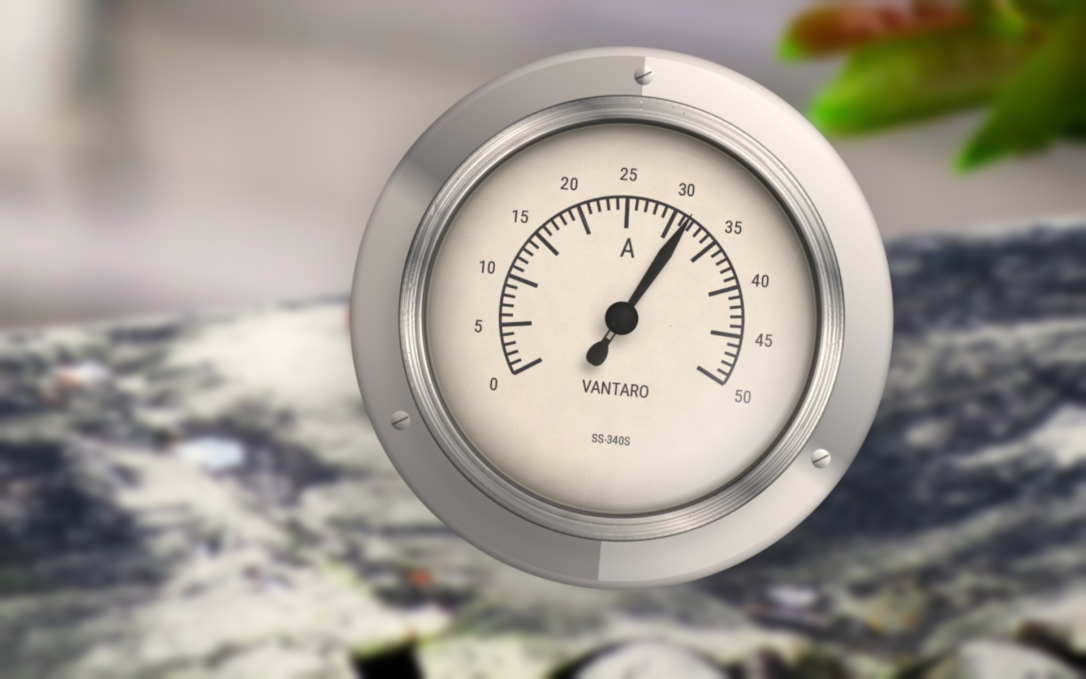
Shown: 31.5 A
